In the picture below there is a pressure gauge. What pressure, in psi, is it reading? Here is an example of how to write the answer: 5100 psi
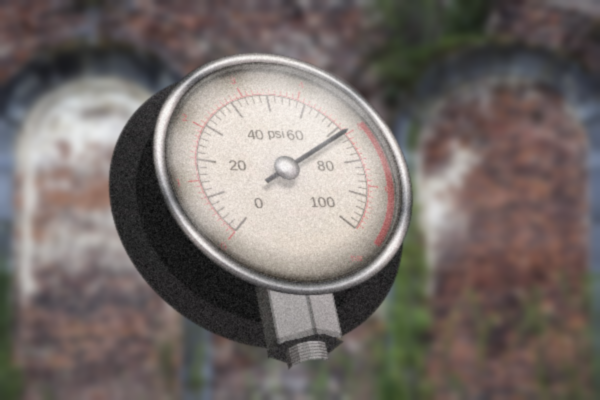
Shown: 72 psi
